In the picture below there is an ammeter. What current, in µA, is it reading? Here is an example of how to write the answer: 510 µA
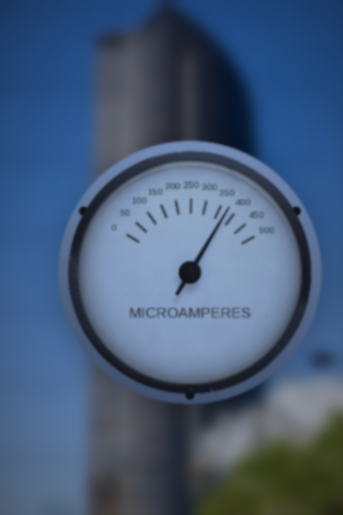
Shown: 375 µA
